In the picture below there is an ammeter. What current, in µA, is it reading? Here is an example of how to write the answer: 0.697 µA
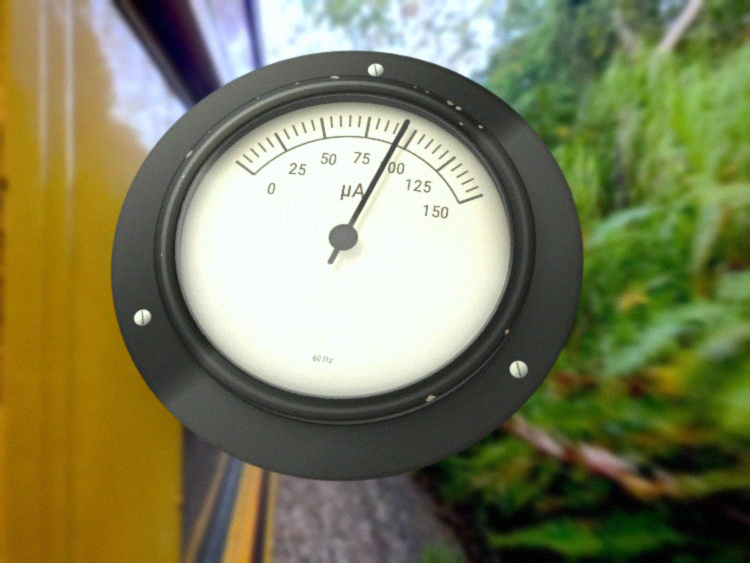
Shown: 95 µA
